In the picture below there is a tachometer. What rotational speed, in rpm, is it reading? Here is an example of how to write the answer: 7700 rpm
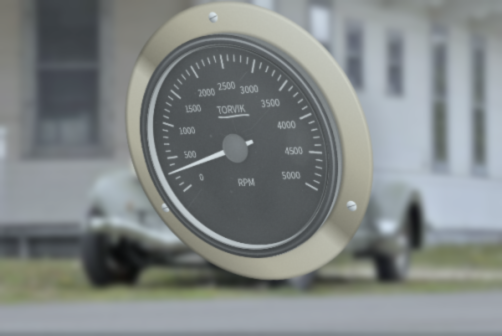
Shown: 300 rpm
